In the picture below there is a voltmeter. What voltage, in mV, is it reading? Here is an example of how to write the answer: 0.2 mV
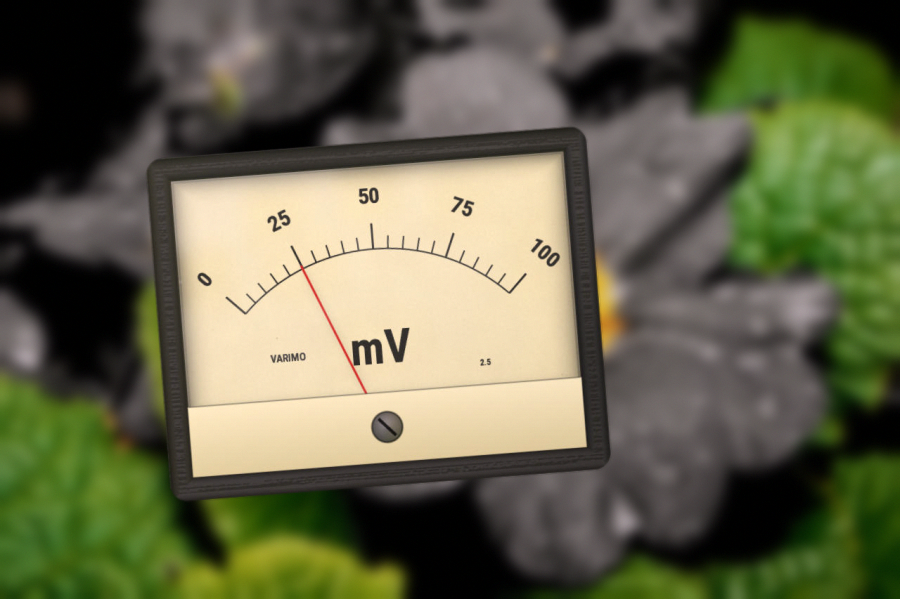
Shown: 25 mV
